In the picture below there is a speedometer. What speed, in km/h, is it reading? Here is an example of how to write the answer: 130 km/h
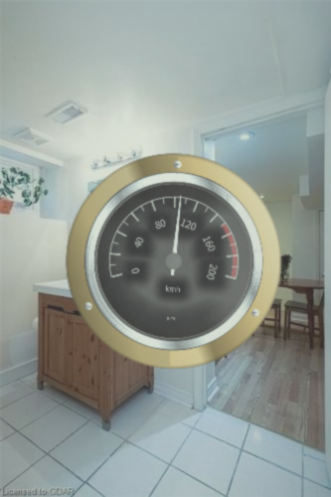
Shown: 105 km/h
